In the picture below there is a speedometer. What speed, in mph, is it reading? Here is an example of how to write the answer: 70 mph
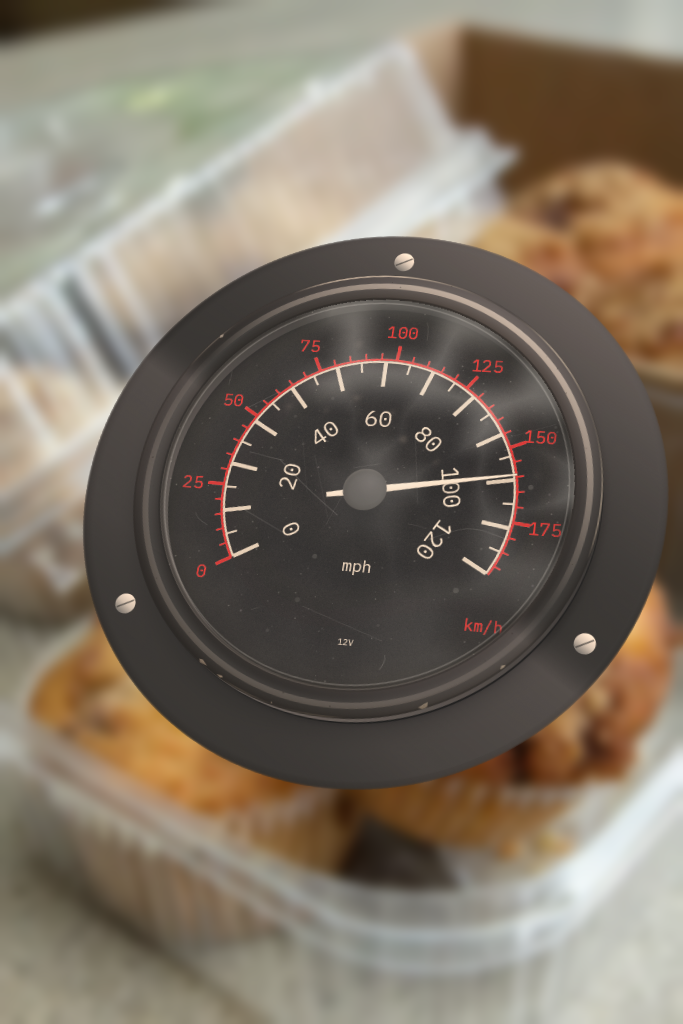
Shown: 100 mph
